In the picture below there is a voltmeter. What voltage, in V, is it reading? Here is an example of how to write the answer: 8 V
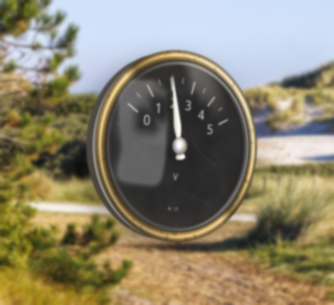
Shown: 2 V
